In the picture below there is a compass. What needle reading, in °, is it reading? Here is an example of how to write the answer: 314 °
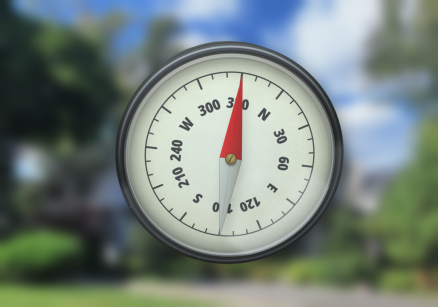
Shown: 330 °
